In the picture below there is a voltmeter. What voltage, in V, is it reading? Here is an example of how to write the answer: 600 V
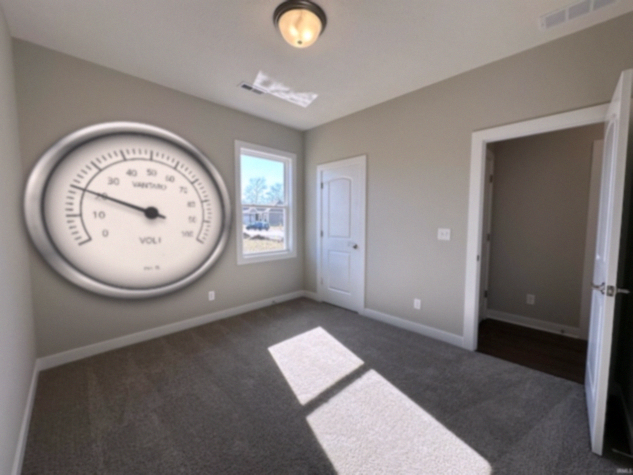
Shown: 20 V
